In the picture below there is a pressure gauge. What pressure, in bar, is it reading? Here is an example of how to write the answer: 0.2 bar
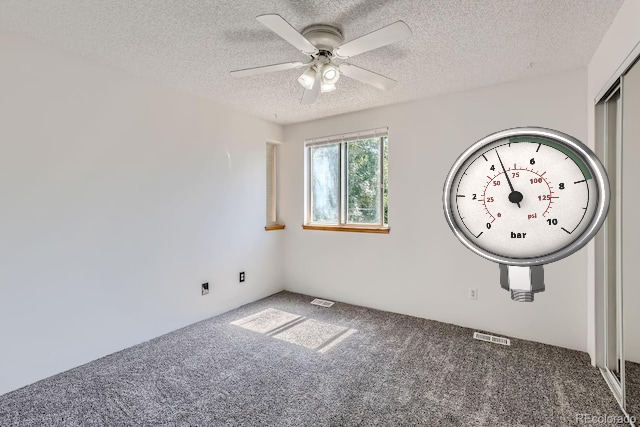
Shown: 4.5 bar
